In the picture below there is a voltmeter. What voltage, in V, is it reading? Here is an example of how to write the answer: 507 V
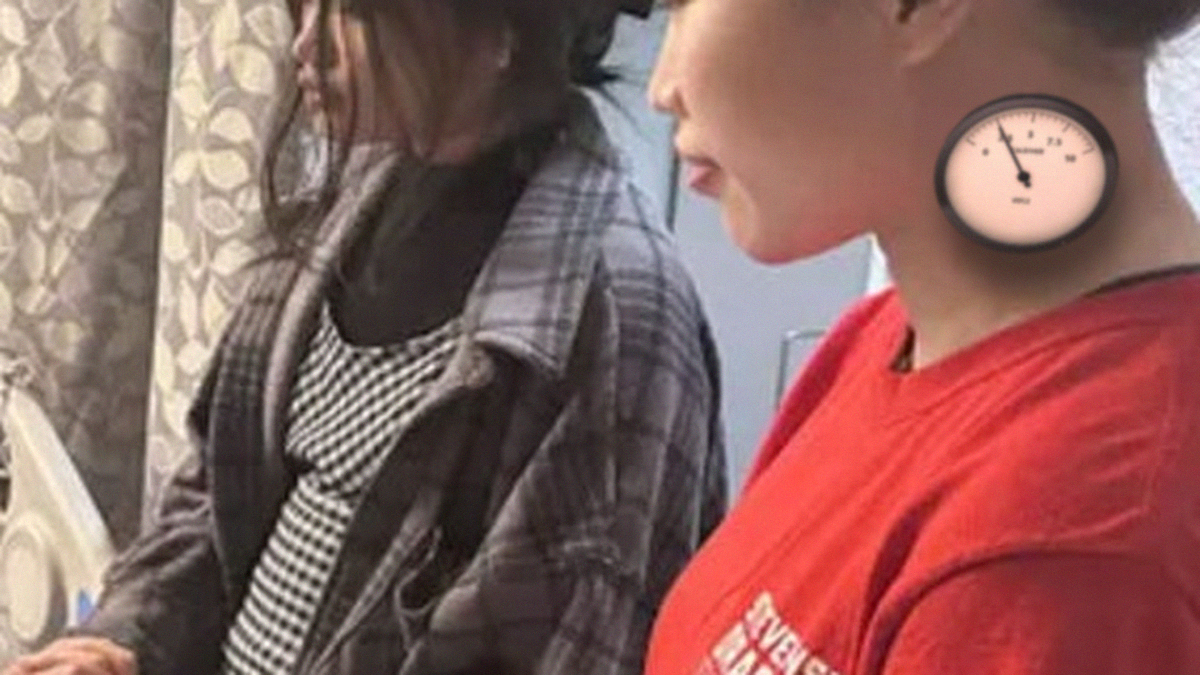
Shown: 2.5 V
